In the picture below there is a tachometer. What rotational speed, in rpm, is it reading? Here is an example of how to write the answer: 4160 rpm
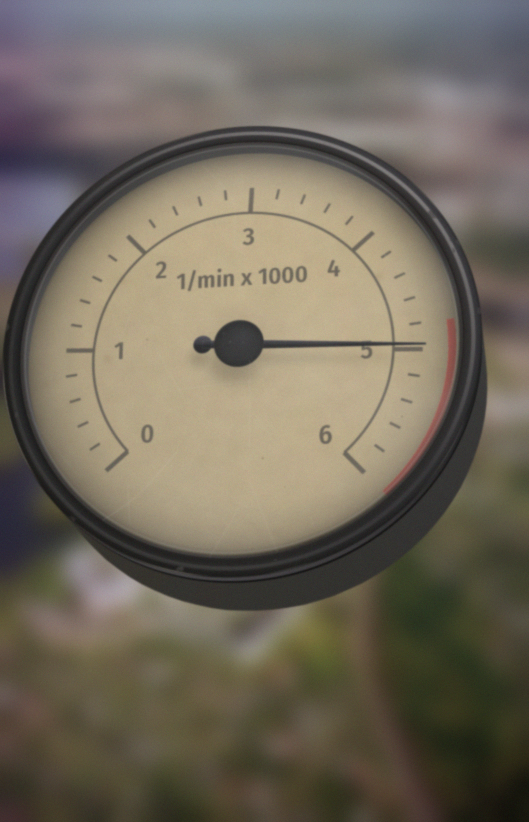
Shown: 5000 rpm
